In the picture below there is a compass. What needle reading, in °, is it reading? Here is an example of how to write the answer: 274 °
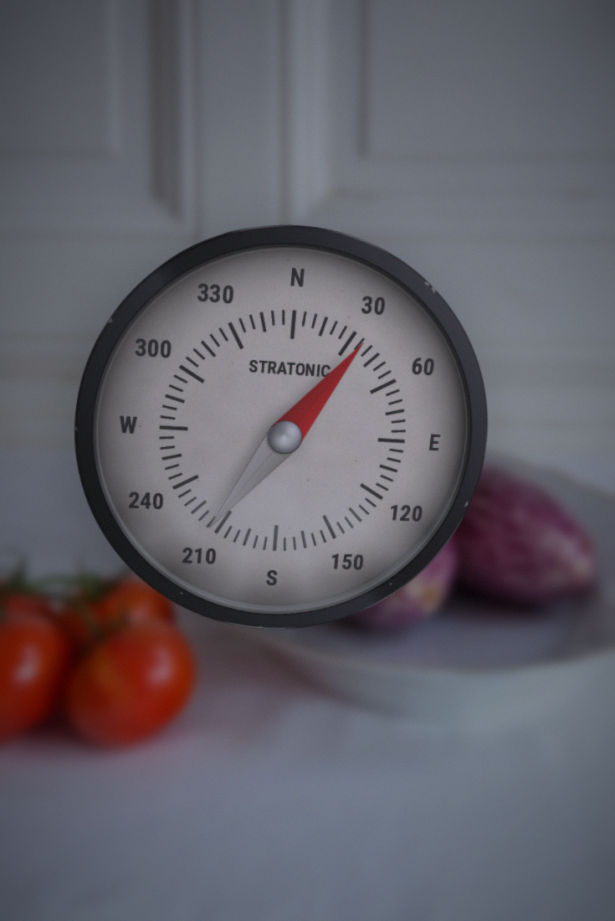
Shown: 35 °
